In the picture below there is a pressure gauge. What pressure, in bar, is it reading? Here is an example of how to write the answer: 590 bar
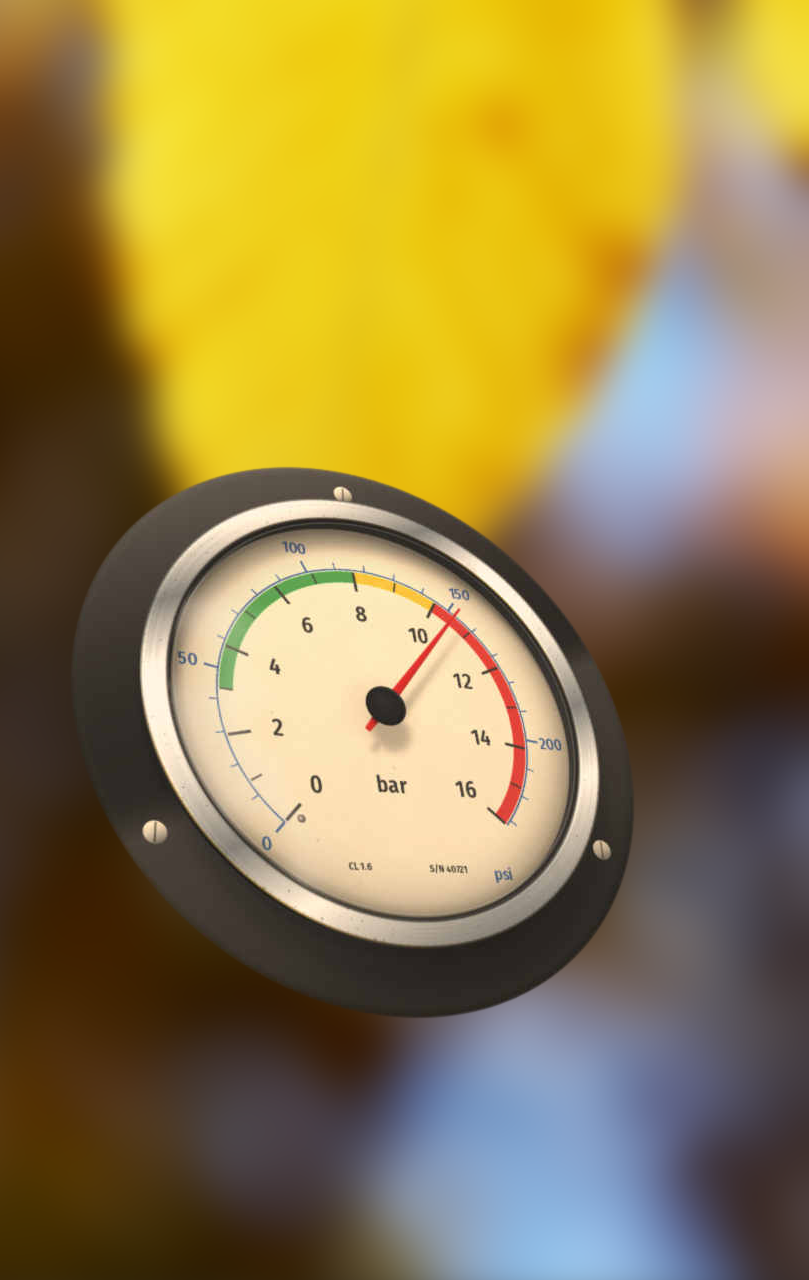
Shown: 10.5 bar
